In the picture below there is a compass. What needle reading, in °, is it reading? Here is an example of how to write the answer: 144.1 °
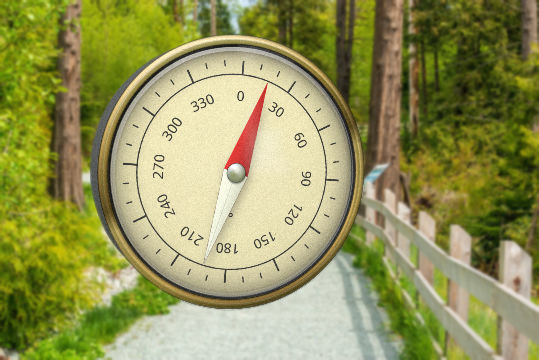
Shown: 15 °
